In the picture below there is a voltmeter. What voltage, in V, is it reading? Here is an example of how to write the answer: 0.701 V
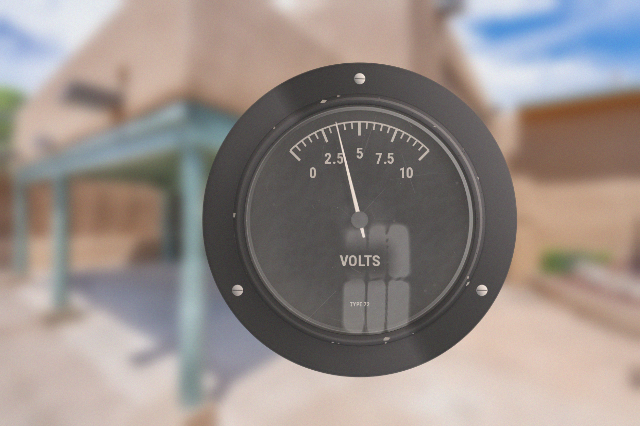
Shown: 3.5 V
